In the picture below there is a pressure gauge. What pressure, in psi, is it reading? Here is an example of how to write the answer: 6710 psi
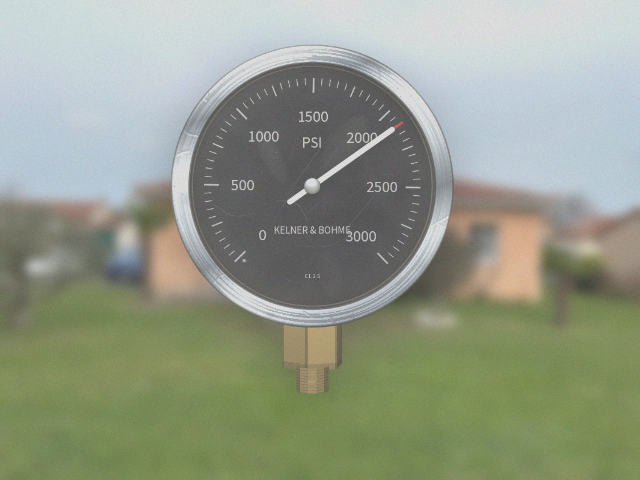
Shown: 2100 psi
